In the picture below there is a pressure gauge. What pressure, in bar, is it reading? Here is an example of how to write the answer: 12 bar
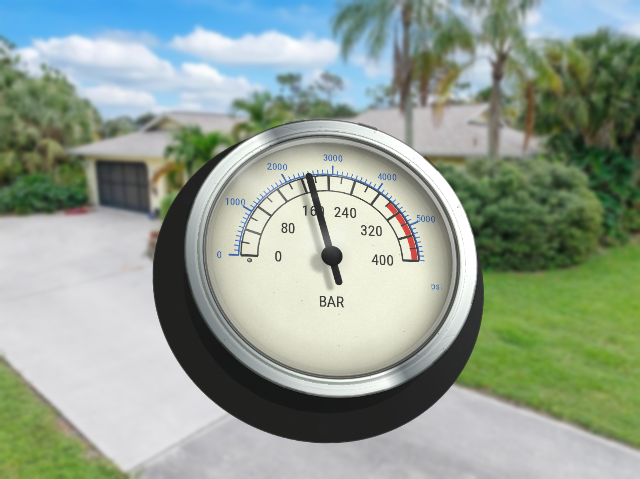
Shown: 170 bar
